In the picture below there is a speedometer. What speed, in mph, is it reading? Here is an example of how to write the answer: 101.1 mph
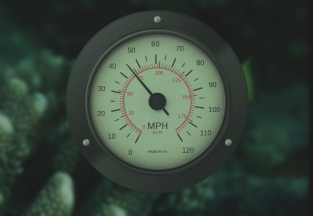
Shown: 45 mph
